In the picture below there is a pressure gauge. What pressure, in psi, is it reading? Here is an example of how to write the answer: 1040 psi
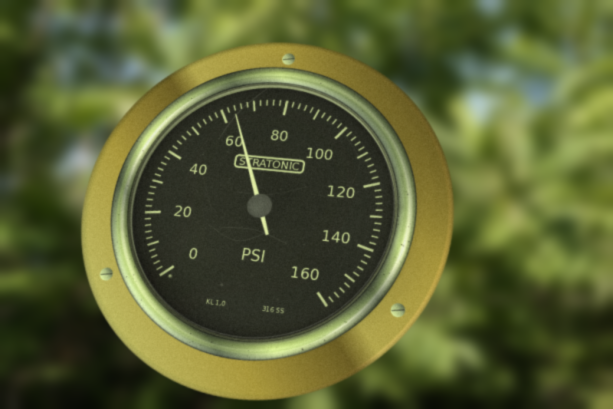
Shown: 64 psi
